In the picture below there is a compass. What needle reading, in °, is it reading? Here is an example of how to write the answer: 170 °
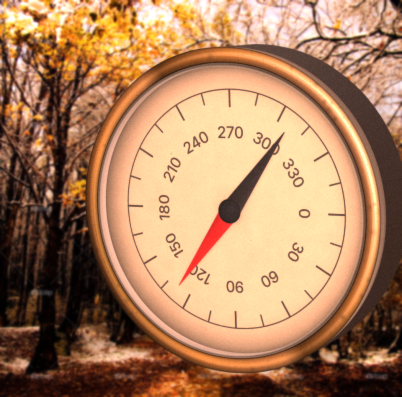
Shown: 127.5 °
